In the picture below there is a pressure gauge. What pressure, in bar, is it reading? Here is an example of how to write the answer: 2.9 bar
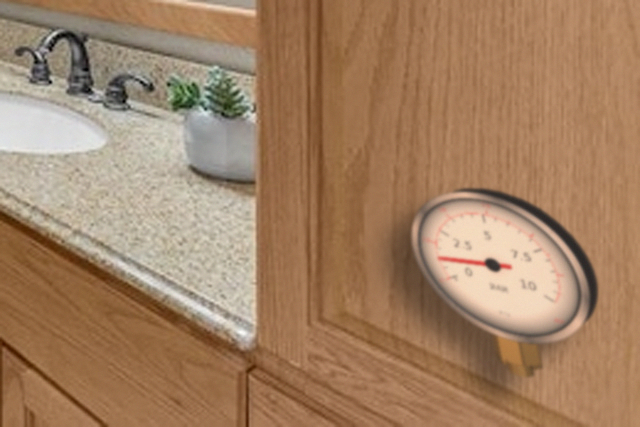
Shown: 1 bar
